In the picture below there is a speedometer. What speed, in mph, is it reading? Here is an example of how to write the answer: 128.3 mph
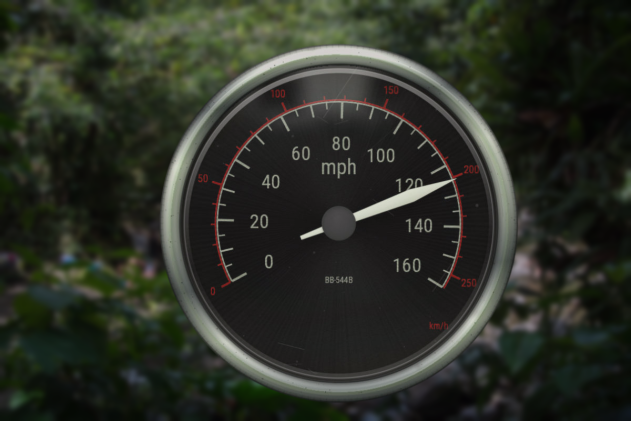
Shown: 125 mph
